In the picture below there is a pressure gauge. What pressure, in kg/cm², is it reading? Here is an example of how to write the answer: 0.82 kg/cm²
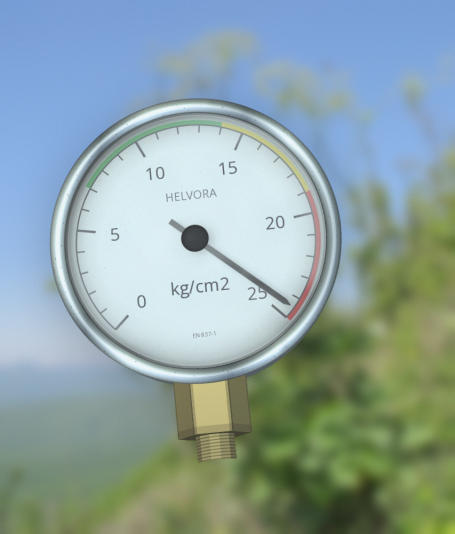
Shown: 24.5 kg/cm²
